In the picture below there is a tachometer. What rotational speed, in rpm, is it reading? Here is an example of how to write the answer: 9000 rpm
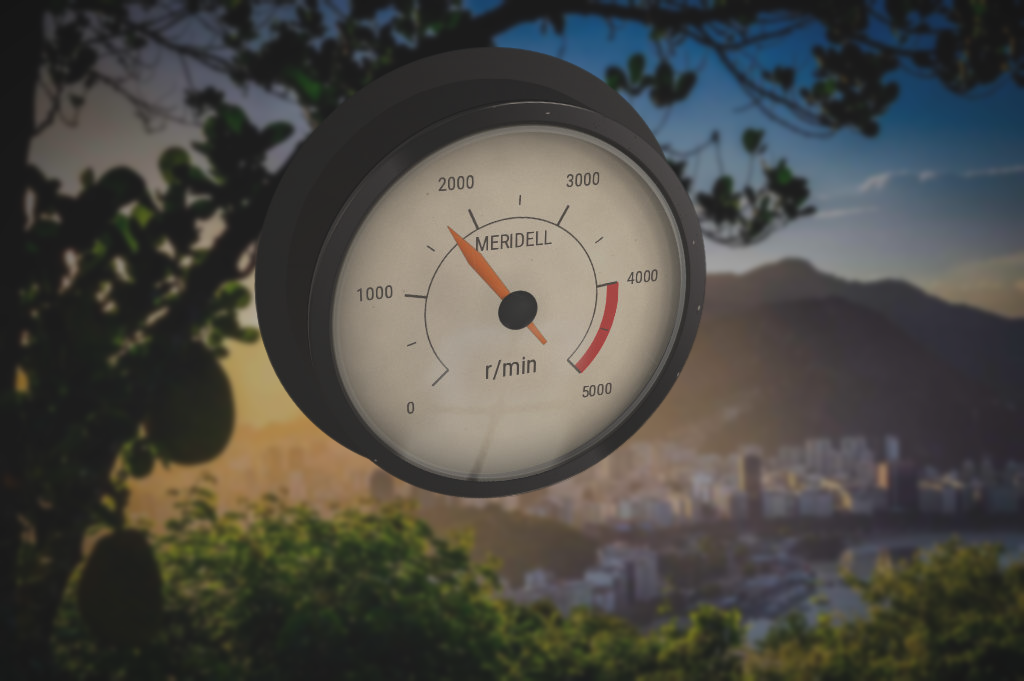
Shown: 1750 rpm
